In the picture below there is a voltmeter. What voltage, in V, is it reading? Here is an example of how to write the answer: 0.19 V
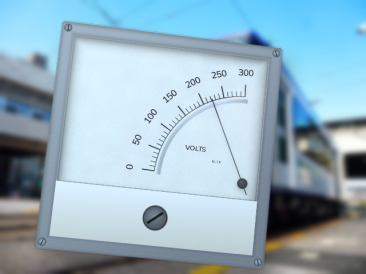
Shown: 220 V
